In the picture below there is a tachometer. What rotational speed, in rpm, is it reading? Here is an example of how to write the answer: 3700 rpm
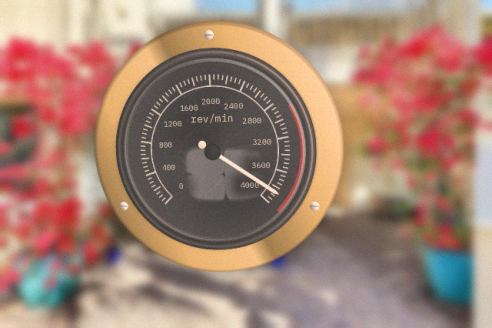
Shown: 3850 rpm
